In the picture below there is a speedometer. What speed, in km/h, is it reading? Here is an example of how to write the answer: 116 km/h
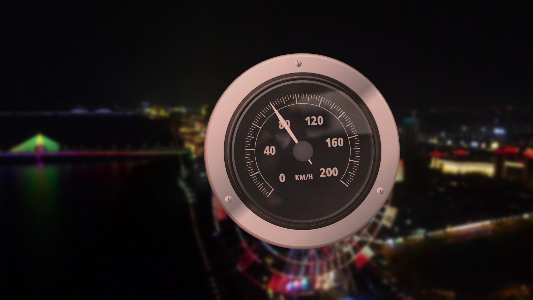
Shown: 80 km/h
